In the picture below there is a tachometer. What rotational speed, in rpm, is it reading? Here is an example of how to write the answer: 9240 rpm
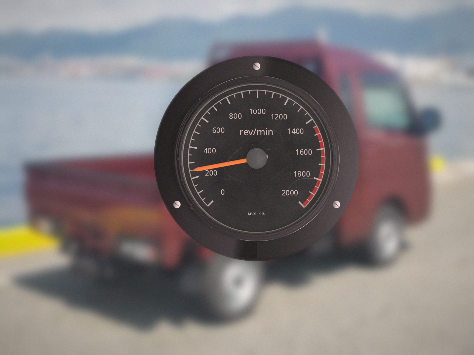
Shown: 250 rpm
